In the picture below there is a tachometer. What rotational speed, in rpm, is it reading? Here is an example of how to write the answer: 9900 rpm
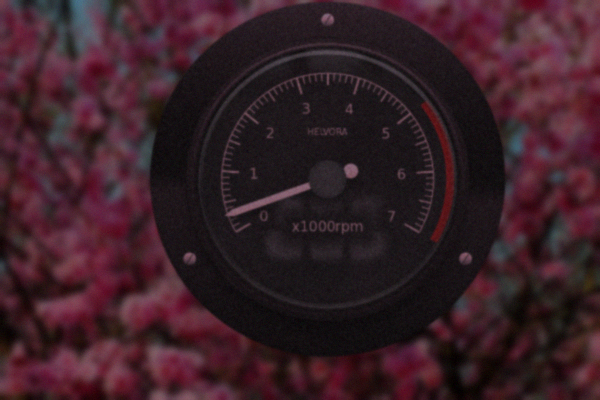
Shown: 300 rpm
